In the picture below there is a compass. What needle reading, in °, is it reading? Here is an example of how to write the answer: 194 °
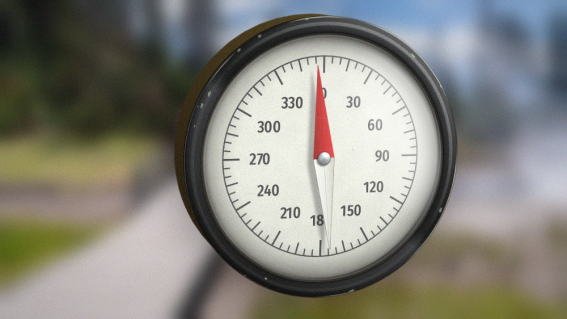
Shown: 355 °
